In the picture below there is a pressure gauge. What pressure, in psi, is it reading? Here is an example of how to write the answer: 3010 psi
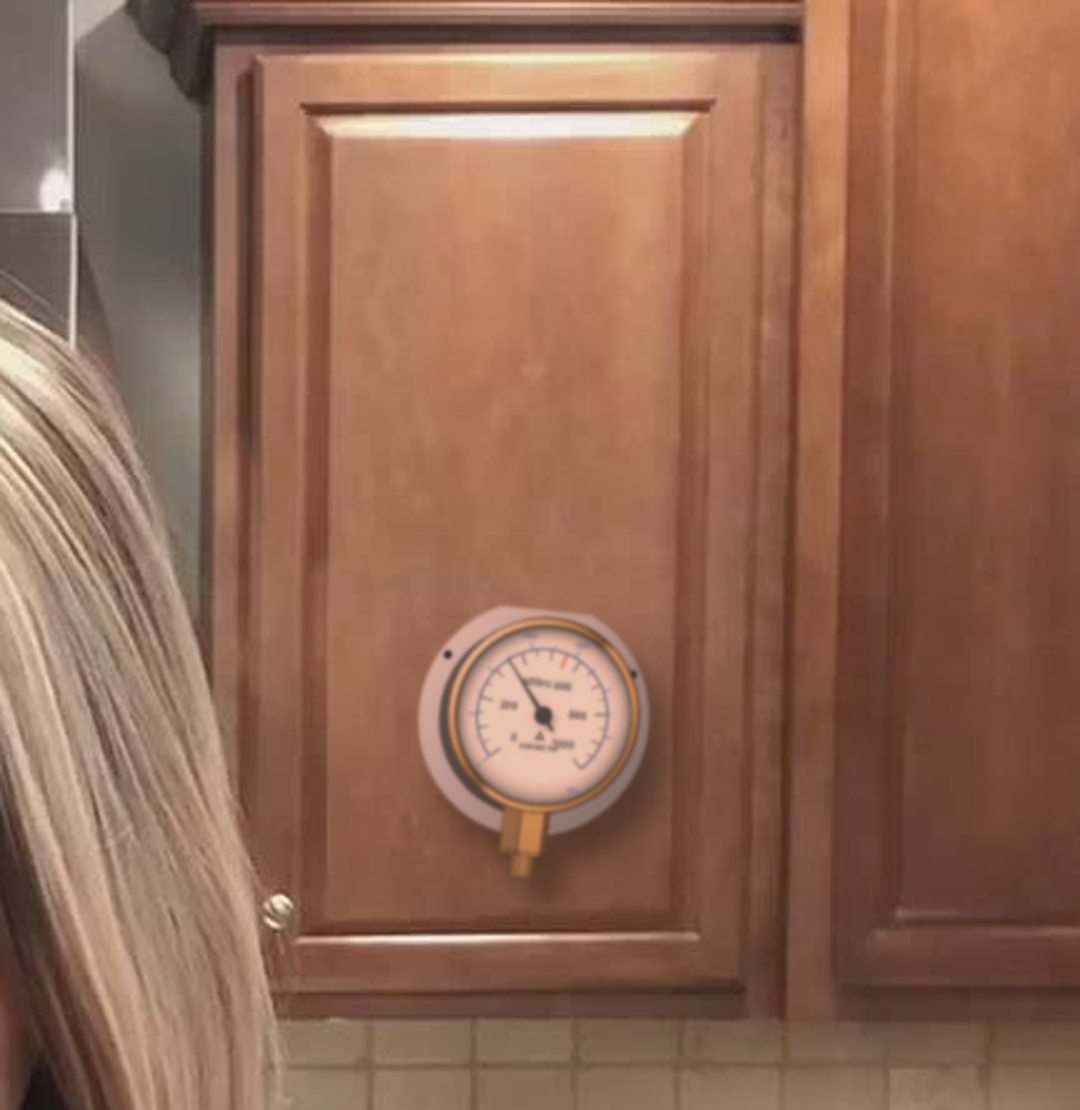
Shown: 350 psi
